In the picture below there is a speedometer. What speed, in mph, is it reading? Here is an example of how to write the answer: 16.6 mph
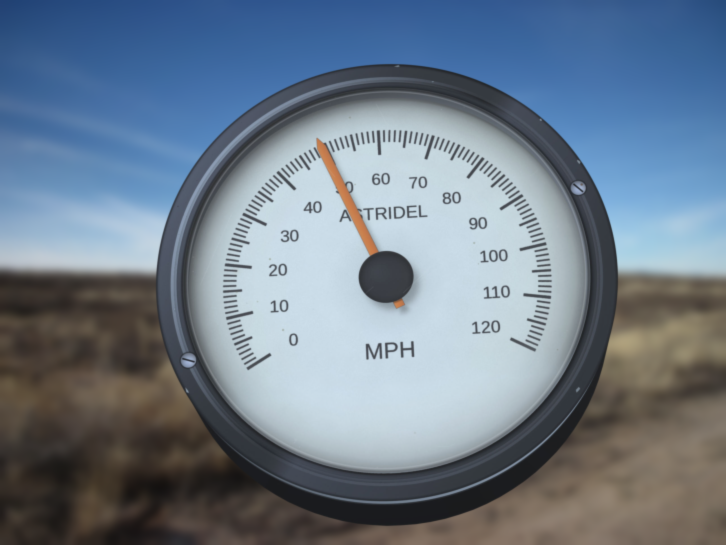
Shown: 49 mph
